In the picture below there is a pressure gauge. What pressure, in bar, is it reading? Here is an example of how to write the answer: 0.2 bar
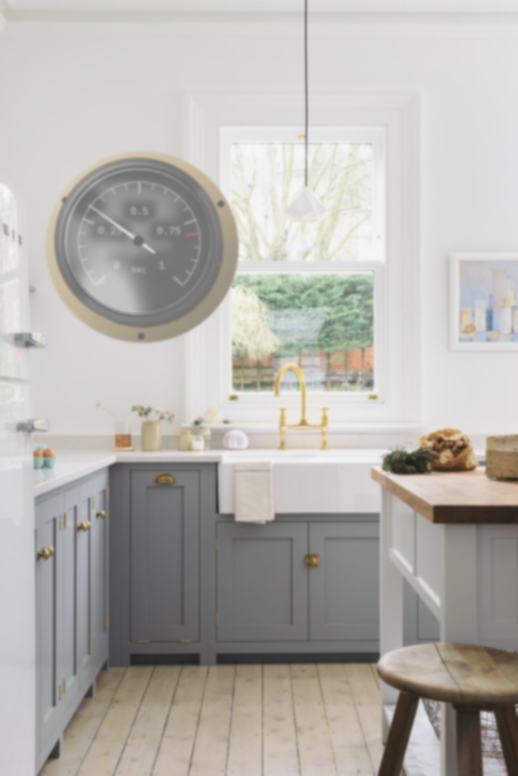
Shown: 0.3 bar
